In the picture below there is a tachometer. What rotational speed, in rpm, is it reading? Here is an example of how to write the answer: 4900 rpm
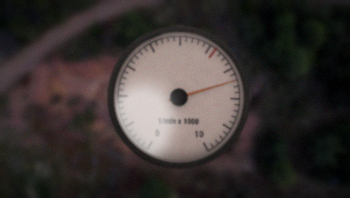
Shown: 7400 rpm
